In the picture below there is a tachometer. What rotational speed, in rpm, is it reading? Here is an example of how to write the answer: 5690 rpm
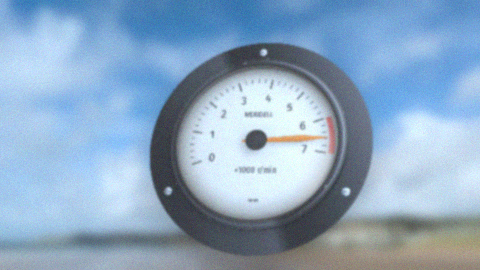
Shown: 6600 rpm
